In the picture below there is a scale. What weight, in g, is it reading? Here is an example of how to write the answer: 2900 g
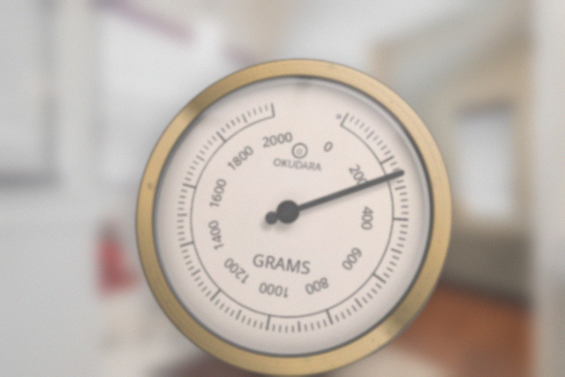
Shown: 260 g
